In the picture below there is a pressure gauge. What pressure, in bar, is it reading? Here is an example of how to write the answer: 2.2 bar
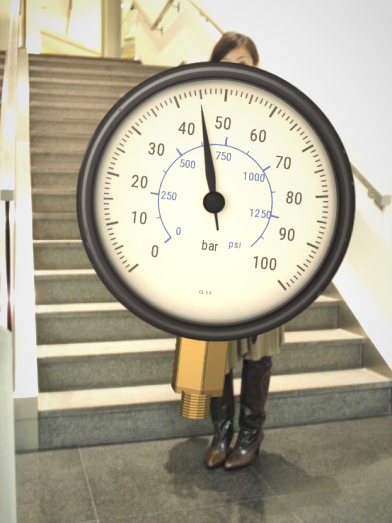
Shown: 45 bar
